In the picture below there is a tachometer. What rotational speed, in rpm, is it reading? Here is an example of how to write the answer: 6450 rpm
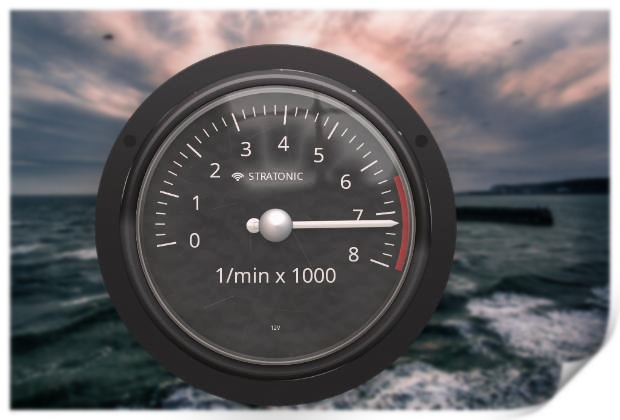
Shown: 7200 rpm
